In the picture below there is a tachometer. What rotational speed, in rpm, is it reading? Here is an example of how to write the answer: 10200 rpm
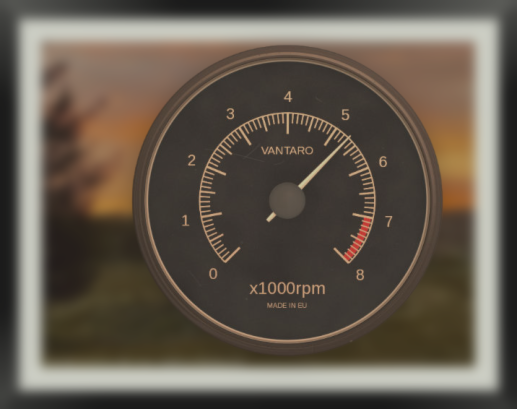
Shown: 5300 rpm
